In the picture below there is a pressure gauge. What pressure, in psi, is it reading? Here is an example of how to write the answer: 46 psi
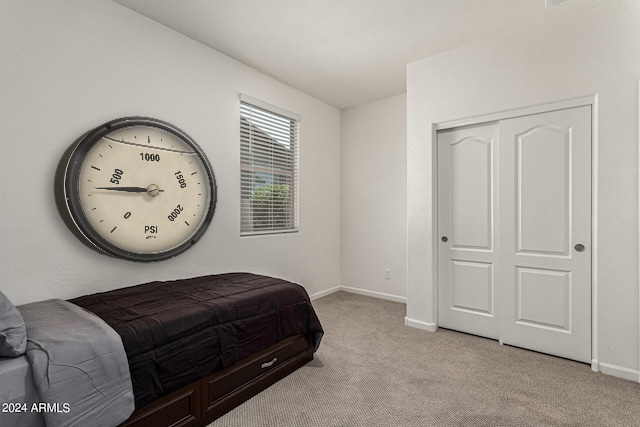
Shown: 350 psi
